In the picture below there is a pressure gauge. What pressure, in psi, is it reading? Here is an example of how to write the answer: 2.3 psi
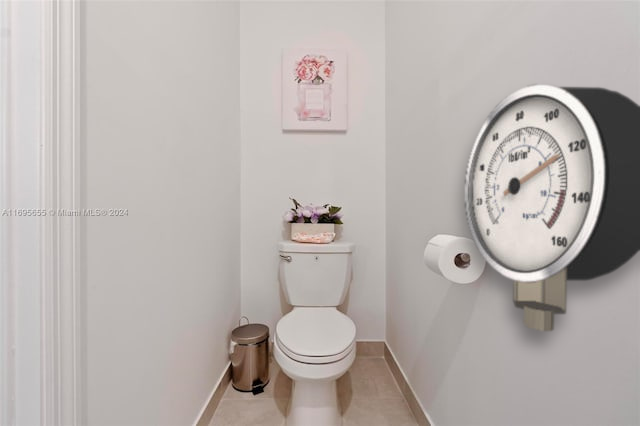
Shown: 120 psi
